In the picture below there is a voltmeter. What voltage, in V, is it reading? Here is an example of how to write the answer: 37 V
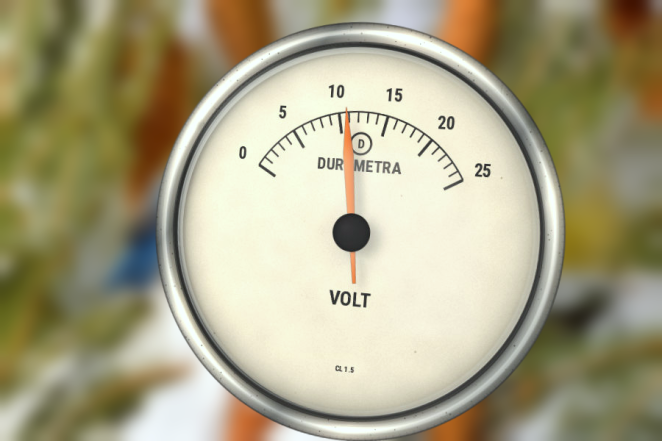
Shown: 11 V
